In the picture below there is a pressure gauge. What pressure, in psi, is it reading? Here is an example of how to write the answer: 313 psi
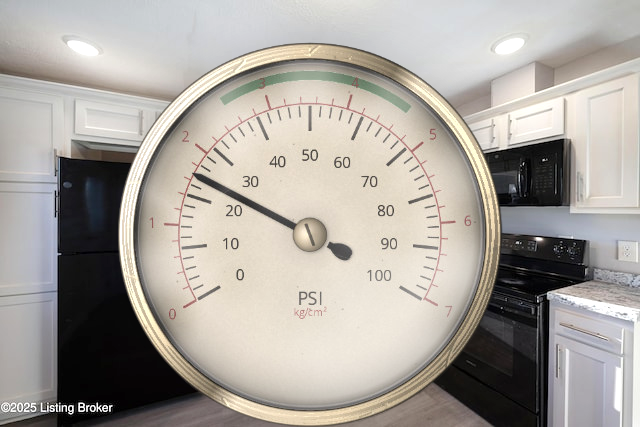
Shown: 24 psi
